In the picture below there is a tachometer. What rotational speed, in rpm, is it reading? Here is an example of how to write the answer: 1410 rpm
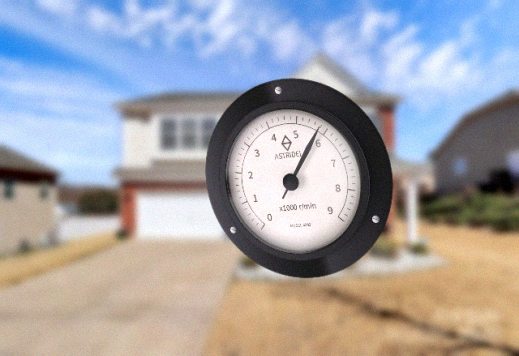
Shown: 5800 rpm
